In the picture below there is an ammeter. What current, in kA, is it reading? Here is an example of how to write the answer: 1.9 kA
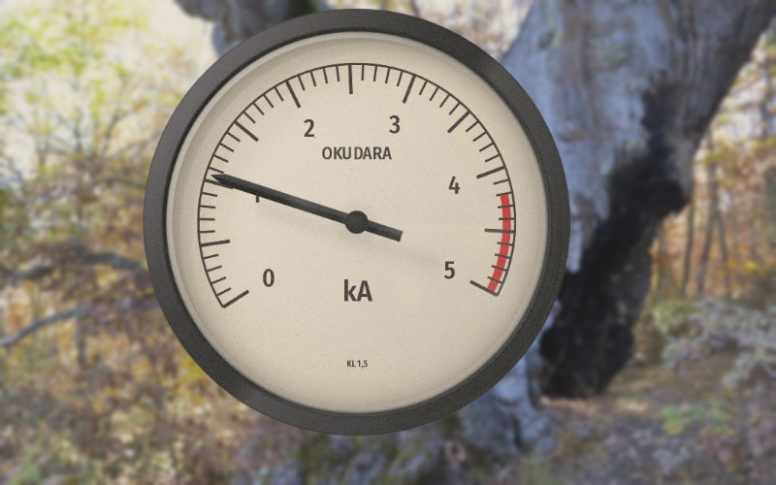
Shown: 1.05 kA
